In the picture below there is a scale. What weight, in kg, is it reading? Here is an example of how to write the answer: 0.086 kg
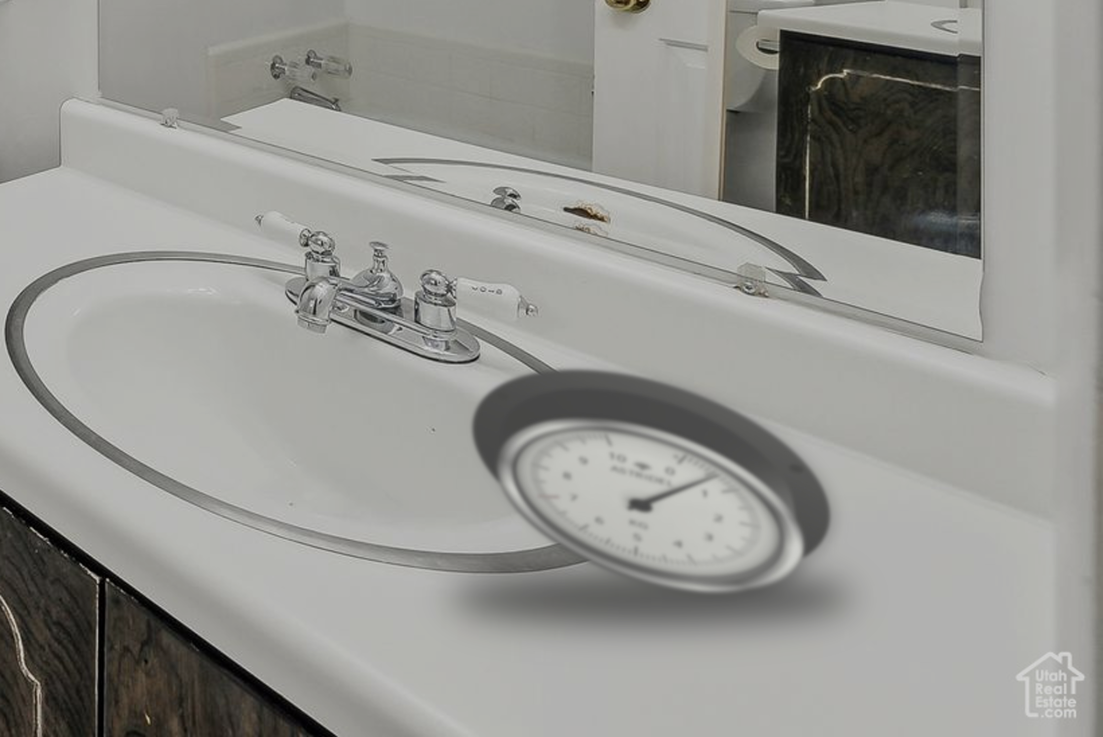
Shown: 0.5 kg
